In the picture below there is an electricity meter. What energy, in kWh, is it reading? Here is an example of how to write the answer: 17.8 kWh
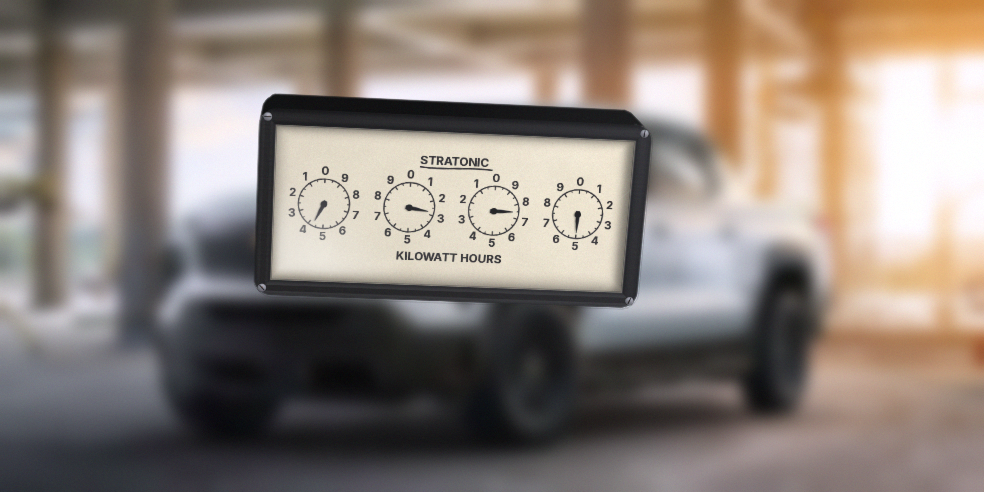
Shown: 4275 kWh
